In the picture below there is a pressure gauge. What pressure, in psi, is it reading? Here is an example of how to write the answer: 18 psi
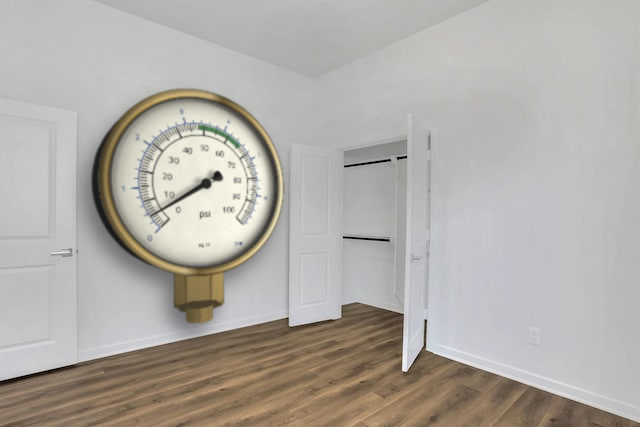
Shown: 5 psi
